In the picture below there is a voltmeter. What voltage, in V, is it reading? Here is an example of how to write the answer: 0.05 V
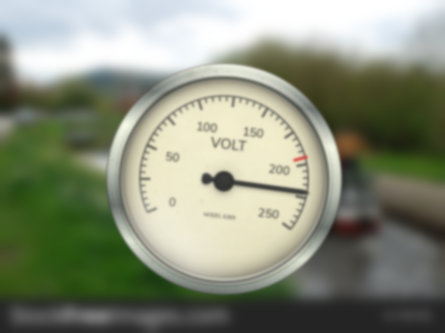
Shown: 220 V
